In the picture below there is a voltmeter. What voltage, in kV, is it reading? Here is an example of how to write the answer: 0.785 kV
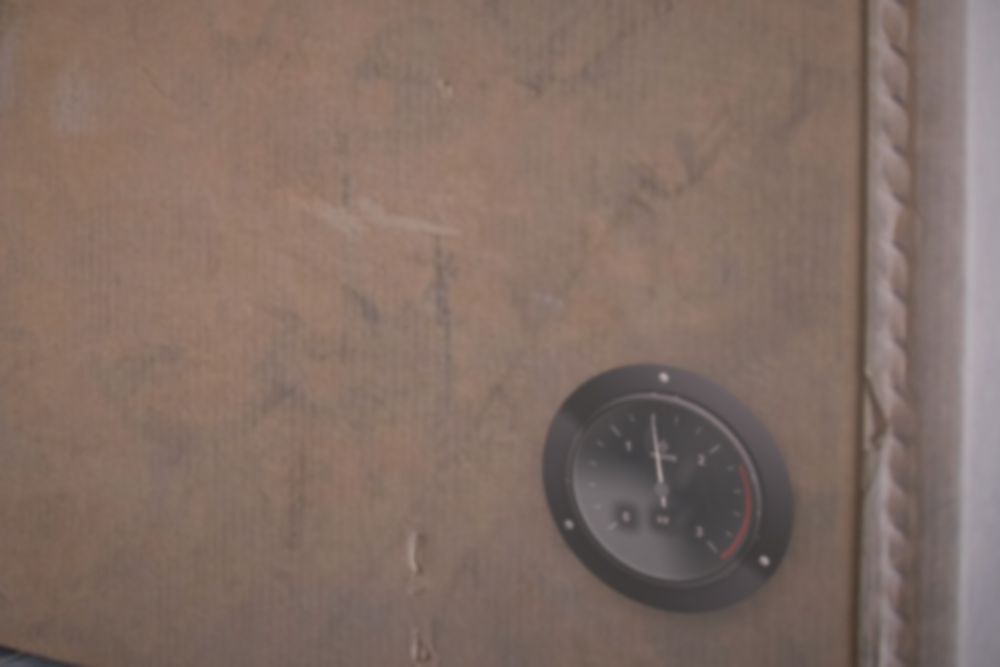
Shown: 1.4 kV
